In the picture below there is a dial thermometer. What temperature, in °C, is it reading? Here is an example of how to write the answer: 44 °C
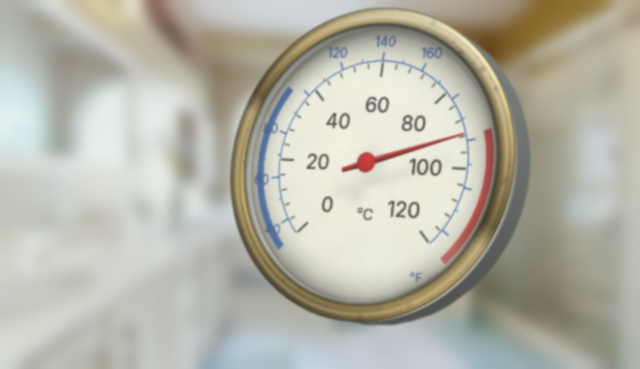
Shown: 92 °C
